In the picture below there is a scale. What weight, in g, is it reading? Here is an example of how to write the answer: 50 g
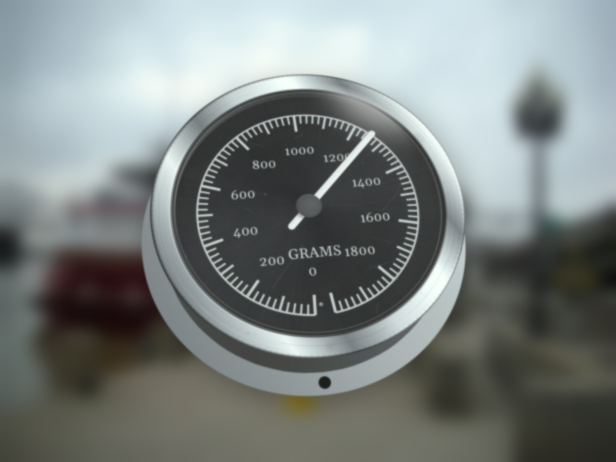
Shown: 1260 g
